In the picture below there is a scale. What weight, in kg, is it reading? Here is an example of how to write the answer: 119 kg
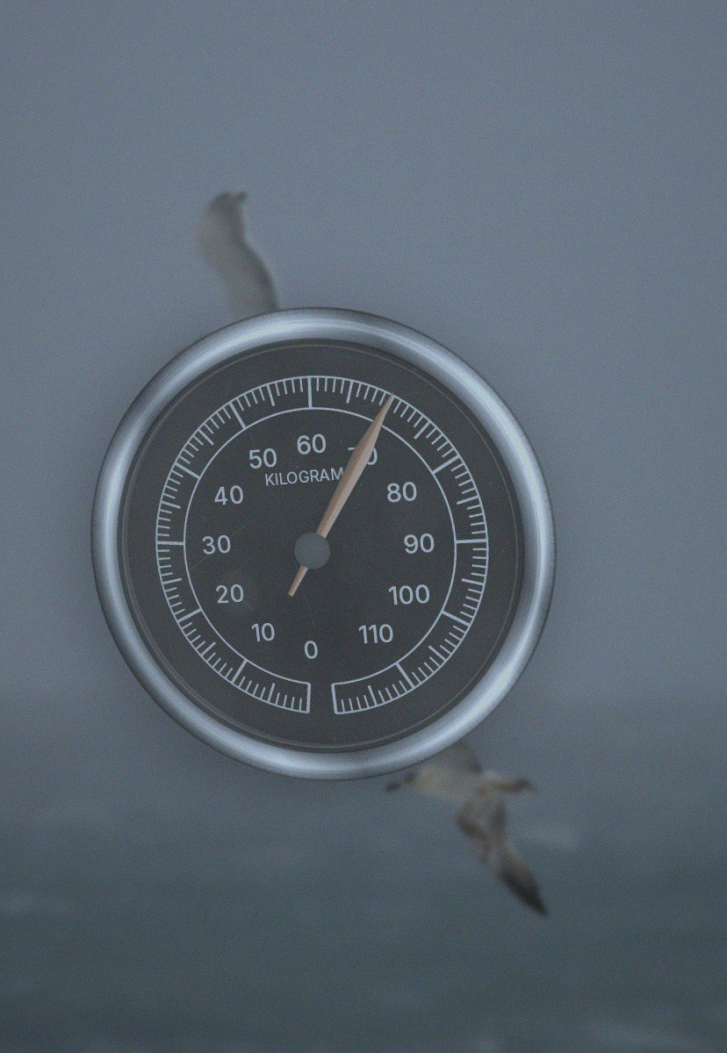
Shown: 70 kg
